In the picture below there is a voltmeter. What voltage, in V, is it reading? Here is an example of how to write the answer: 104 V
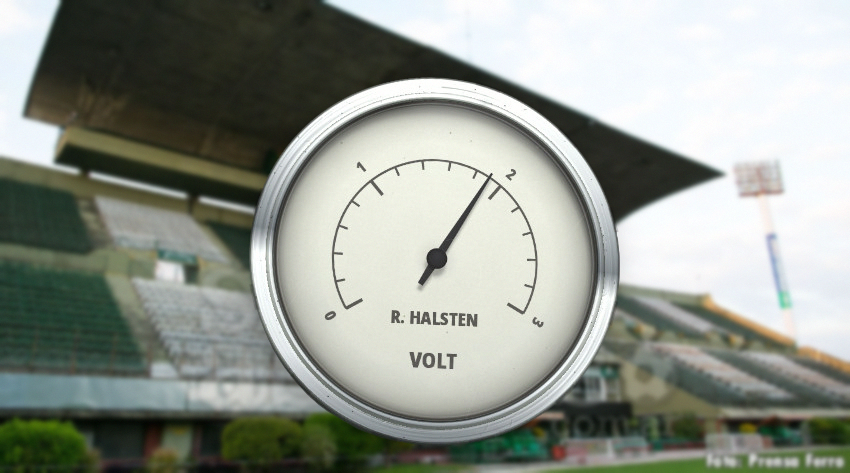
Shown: 1.9 V
